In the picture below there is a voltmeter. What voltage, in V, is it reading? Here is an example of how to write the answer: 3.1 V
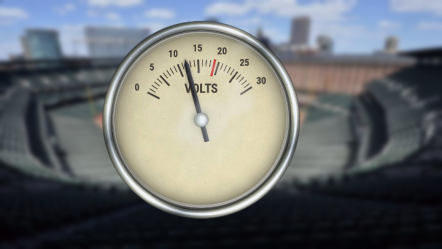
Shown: 12 V
